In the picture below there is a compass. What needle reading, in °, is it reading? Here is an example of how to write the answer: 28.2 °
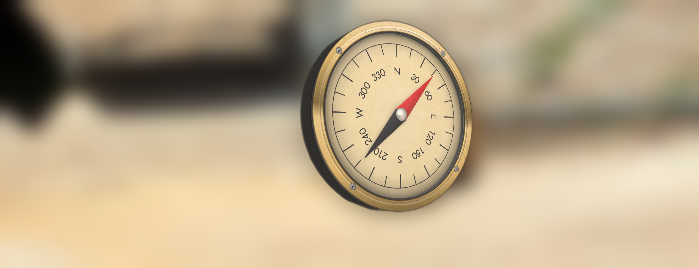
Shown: 45 °
